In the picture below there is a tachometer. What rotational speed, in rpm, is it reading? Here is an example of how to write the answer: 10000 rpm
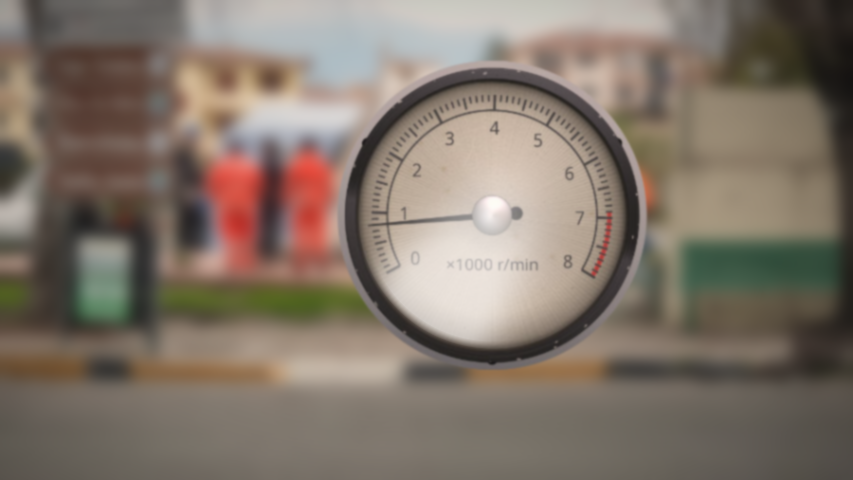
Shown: 800 rpm
